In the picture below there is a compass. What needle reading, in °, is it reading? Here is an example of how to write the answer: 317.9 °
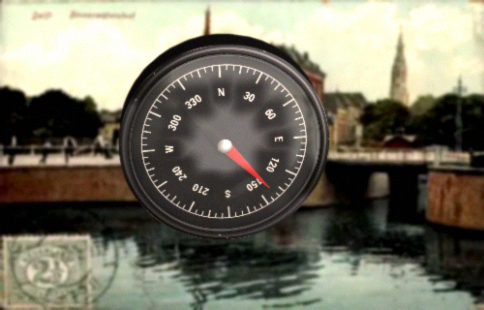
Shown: 140 °
